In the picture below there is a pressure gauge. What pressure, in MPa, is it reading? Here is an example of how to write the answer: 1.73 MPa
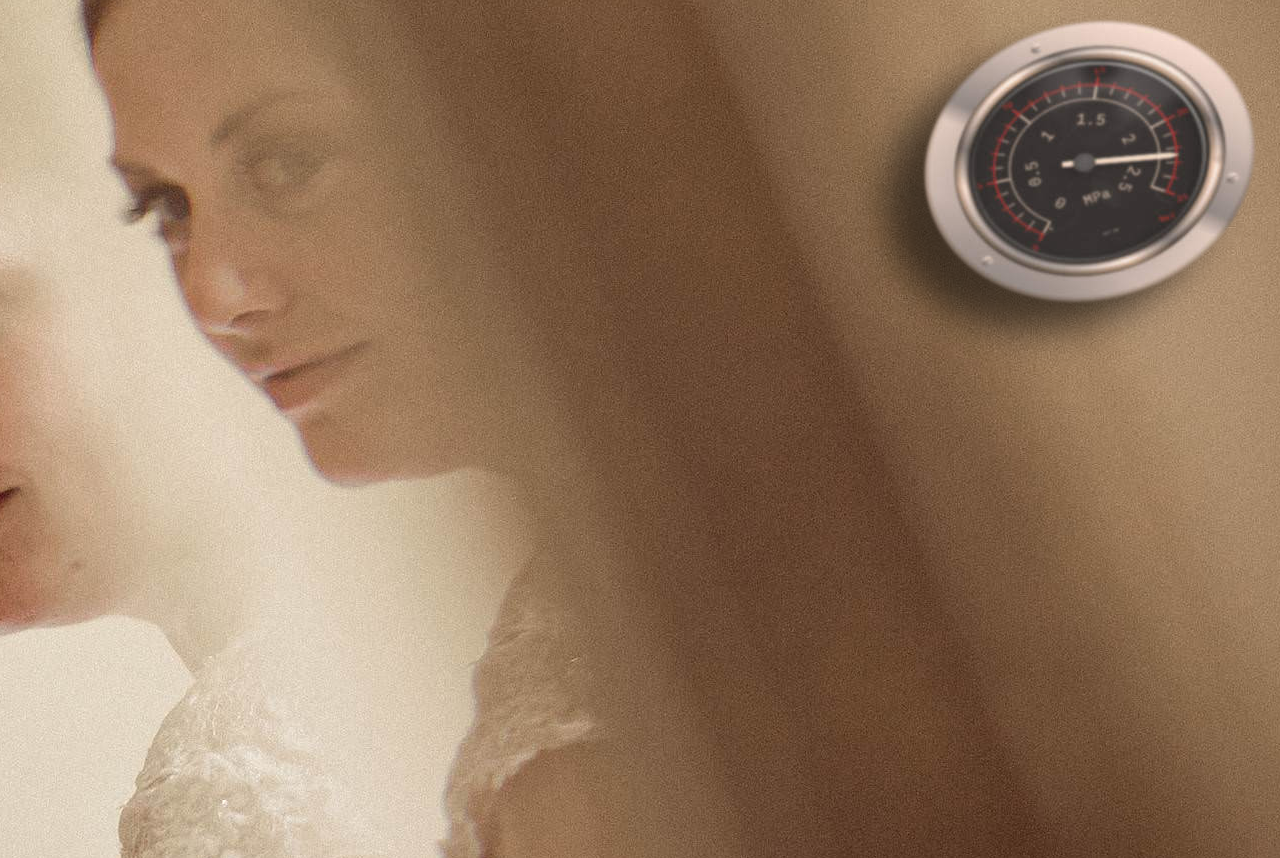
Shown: 2.25 MPa
